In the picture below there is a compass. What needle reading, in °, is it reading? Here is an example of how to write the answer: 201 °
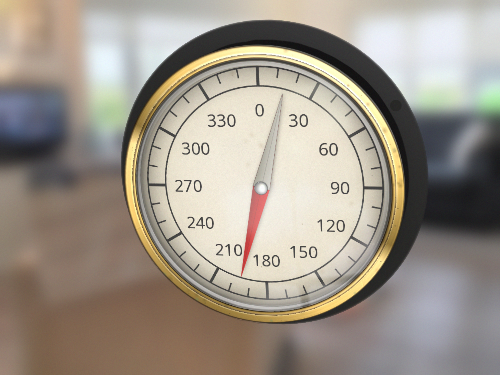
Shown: 195 °
